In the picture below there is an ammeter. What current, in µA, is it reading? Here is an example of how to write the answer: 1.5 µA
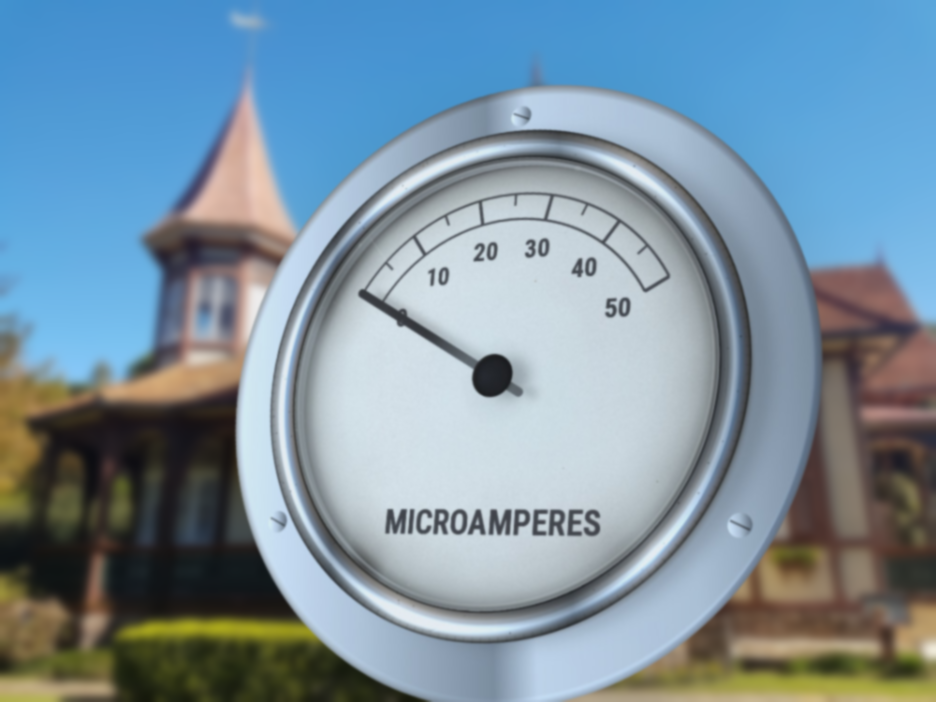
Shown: 0 µA
